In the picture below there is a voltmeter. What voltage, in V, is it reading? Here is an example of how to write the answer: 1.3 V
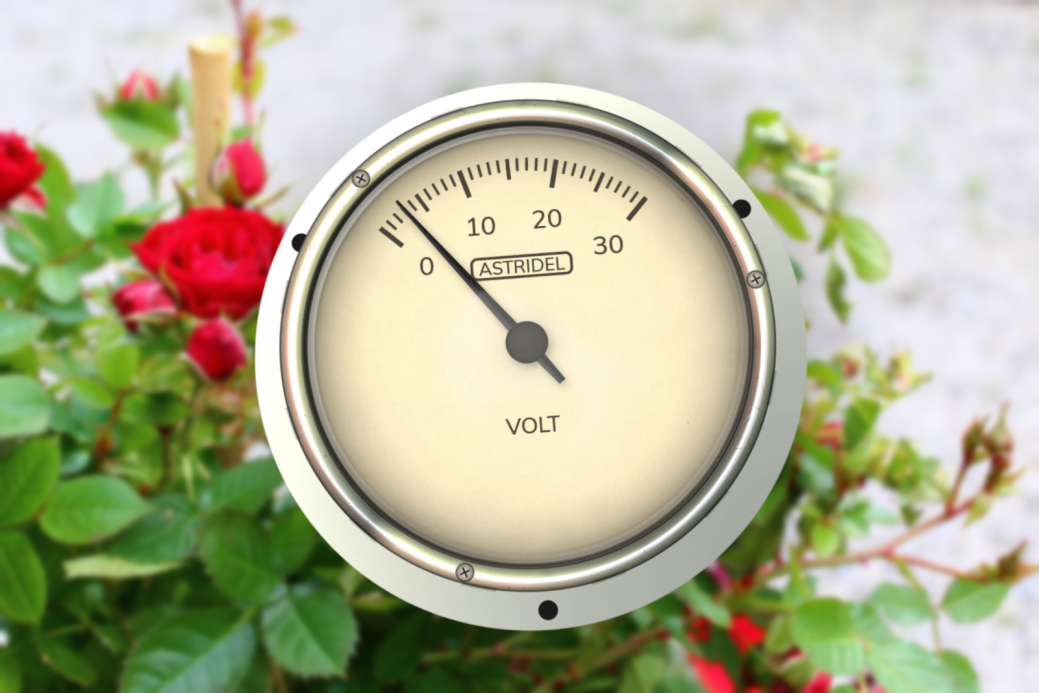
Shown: 3 V
